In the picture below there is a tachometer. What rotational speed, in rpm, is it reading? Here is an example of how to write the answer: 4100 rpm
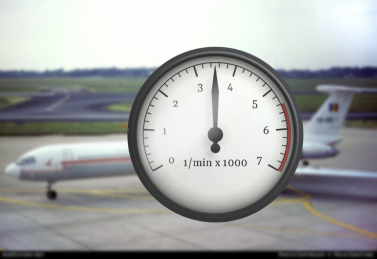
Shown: 3500 rpm
